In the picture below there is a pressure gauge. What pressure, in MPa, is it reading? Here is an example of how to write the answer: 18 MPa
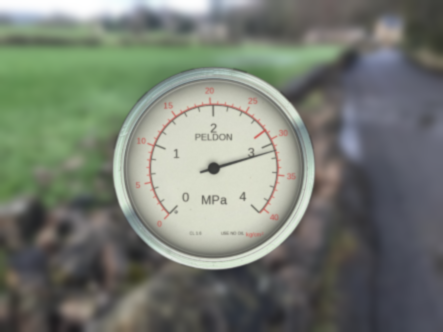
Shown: 3.1 MPa
